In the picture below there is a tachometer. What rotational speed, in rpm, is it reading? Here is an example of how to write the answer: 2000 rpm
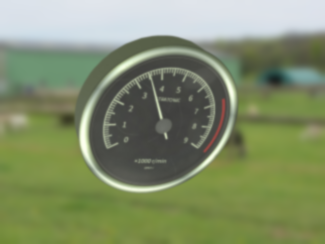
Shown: 3500 rpm
